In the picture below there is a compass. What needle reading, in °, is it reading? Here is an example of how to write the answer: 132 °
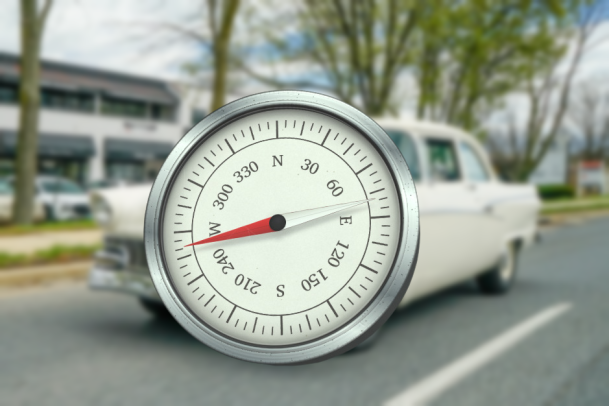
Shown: 260 °
